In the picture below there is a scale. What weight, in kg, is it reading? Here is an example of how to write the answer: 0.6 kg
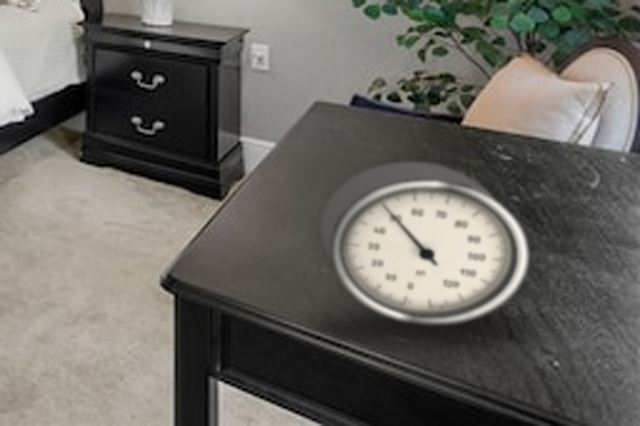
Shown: 50 kg
